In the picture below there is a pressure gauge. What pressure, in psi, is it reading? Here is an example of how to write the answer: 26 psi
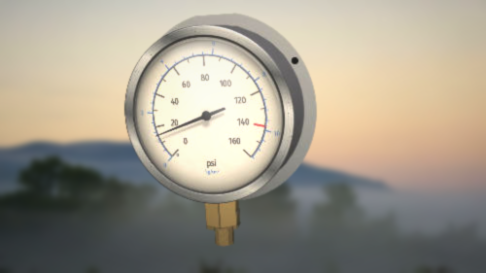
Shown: 15 psi
